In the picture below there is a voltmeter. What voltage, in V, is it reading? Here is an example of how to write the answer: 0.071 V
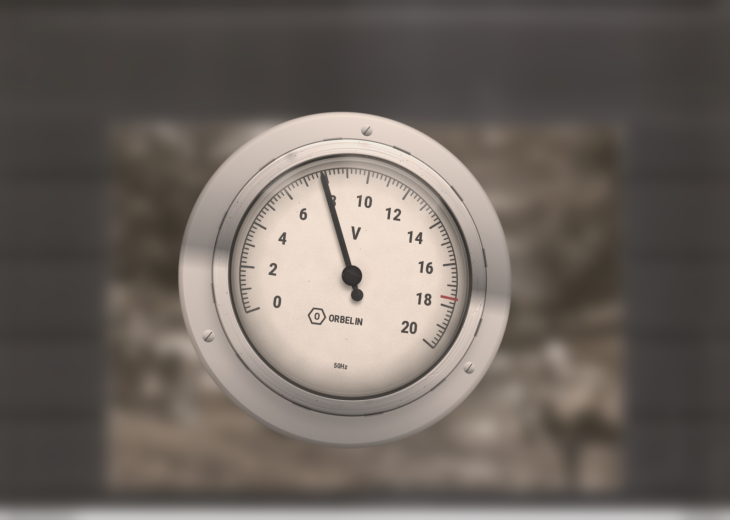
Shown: 7.8 V
